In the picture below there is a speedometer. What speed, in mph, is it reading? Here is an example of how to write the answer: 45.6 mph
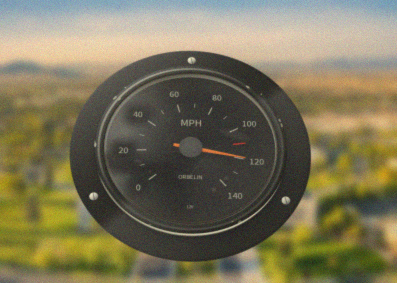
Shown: 120 mph
